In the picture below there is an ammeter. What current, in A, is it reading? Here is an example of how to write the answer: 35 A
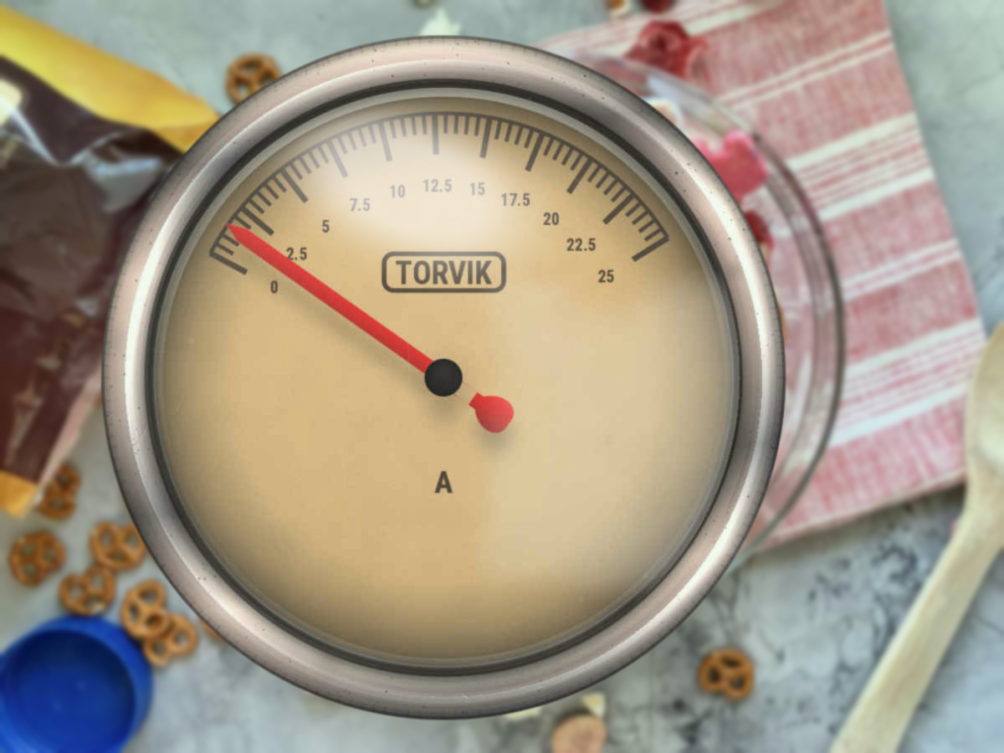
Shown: 1.5 A
